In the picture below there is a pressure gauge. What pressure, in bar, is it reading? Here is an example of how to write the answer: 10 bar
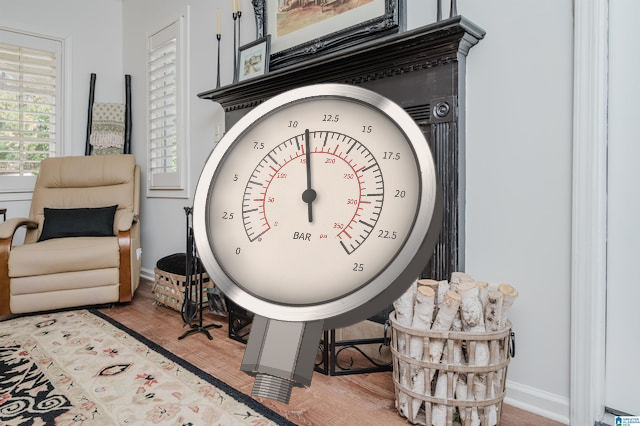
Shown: 11 bar
